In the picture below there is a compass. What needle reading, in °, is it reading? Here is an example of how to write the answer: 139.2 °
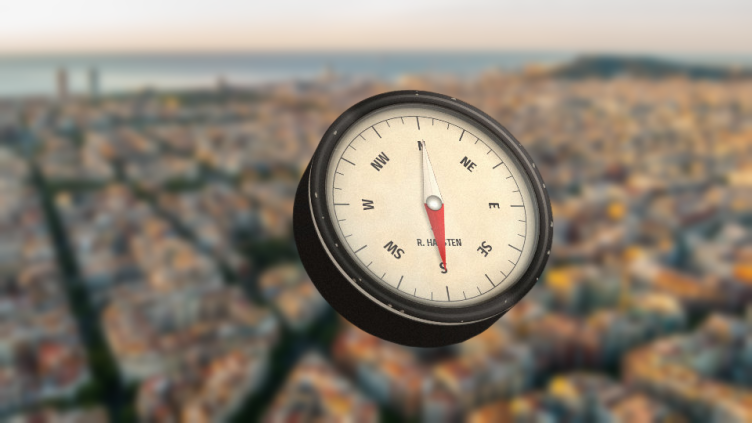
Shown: 180 °
